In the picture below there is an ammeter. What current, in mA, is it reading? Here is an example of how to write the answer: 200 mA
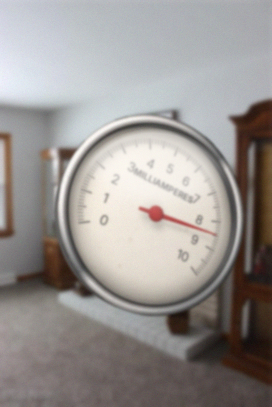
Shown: 8.5 mA
